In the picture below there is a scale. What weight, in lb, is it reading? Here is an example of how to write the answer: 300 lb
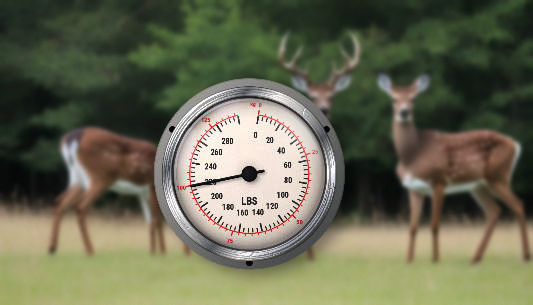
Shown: 220 lb
